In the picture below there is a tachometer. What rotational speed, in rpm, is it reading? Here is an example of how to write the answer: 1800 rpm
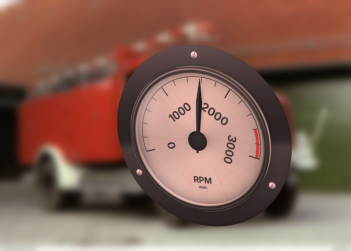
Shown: 1600 rpm
